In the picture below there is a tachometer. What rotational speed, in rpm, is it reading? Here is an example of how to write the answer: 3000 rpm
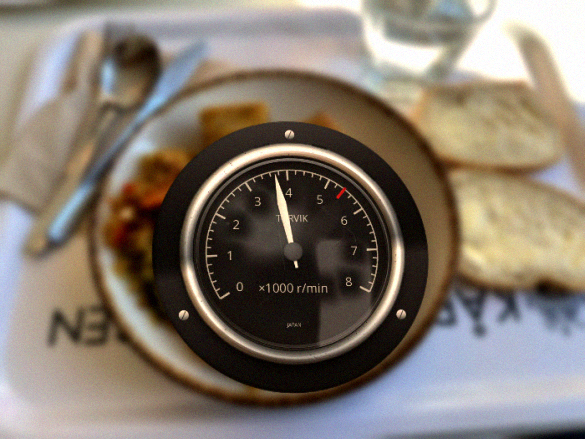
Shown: 3700 rpm
